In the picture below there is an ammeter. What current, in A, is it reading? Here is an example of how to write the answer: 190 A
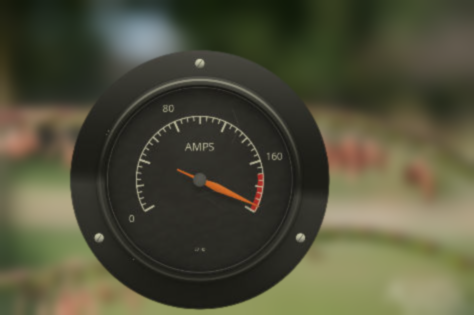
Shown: 195 A
